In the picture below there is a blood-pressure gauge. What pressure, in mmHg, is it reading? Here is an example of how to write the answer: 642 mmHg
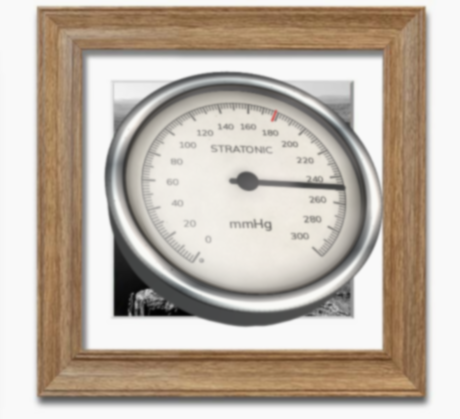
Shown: 250 mmHg
